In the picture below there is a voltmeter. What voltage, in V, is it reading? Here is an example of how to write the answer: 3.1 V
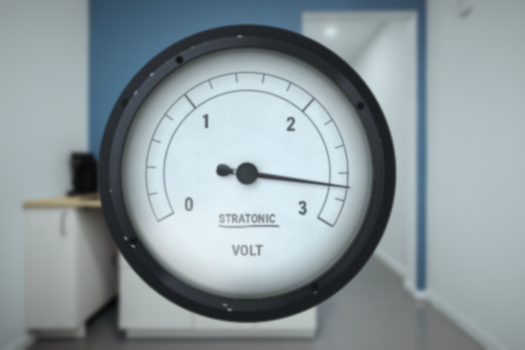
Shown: 2.7 V
